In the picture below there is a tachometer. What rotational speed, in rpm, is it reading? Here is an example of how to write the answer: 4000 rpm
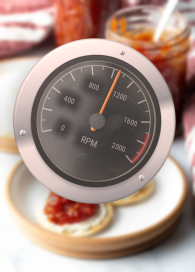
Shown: 1050 rpm
